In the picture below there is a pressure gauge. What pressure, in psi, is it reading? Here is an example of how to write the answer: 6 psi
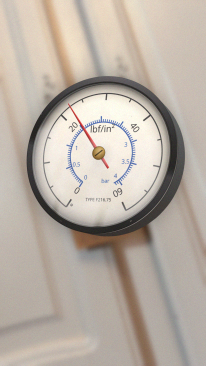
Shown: 22.5 psi
